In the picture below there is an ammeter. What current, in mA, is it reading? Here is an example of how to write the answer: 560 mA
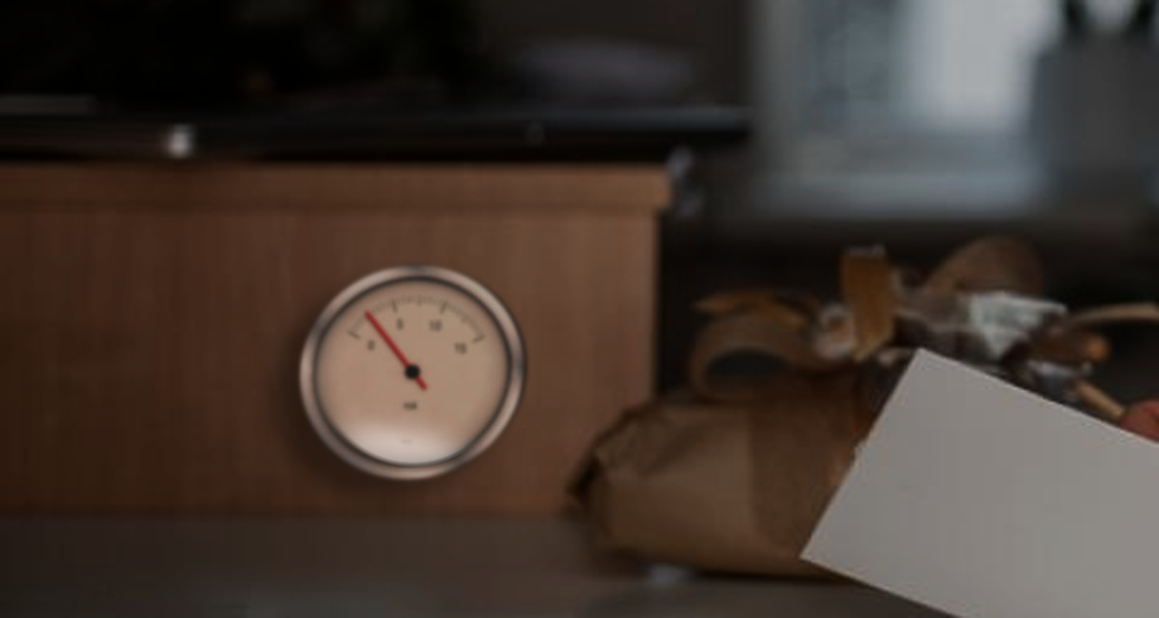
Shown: 2.5 mA
